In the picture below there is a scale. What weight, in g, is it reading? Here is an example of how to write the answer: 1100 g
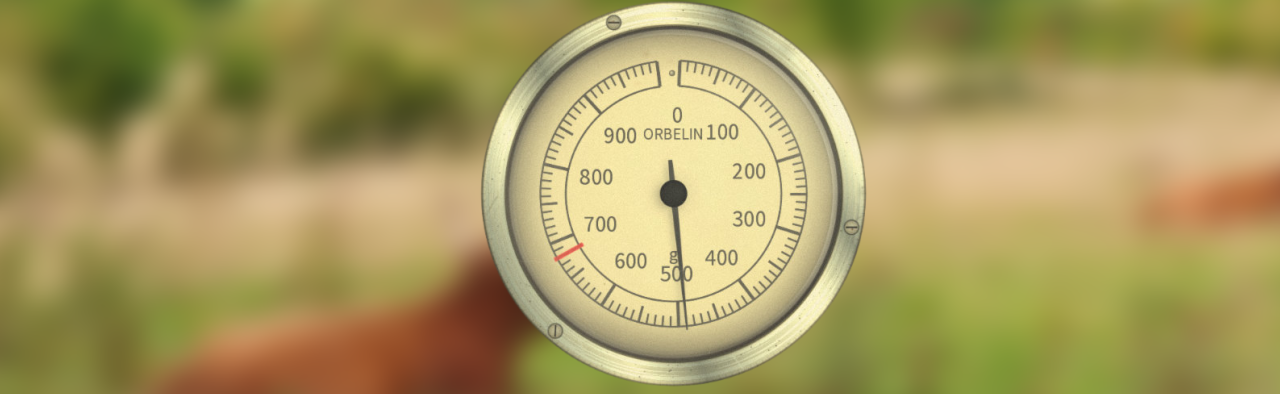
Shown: 490 g
